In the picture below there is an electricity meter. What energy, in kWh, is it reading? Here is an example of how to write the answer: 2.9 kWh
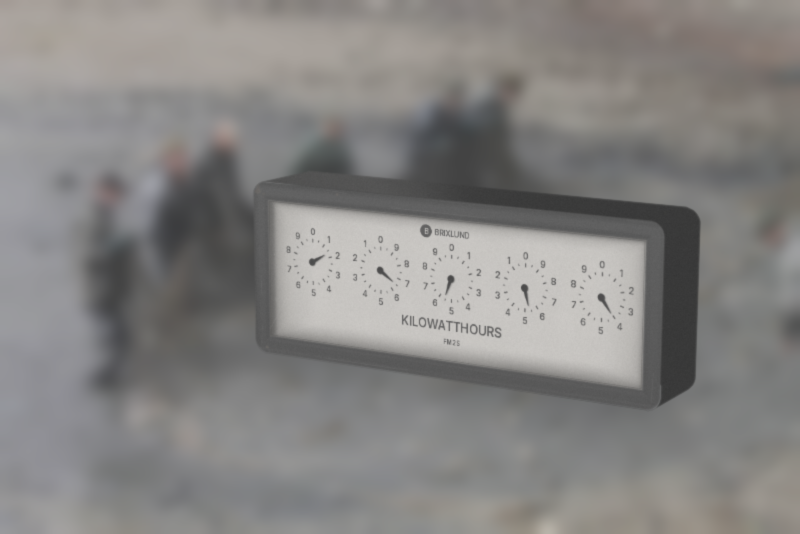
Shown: 16554 kWh
